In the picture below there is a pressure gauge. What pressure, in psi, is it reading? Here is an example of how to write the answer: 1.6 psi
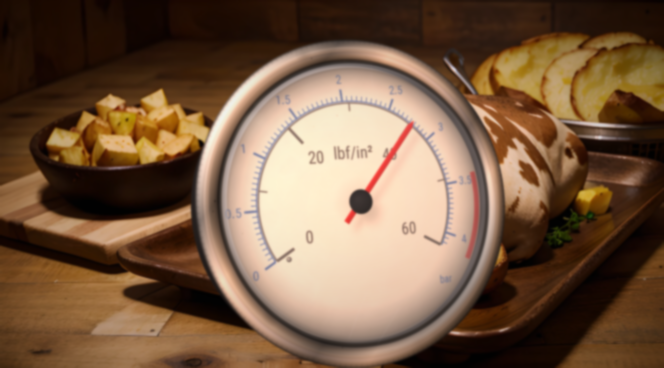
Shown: 40 psi
